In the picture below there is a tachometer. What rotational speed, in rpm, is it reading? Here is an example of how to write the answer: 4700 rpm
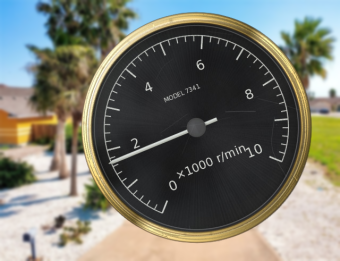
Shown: 1700 rpm
